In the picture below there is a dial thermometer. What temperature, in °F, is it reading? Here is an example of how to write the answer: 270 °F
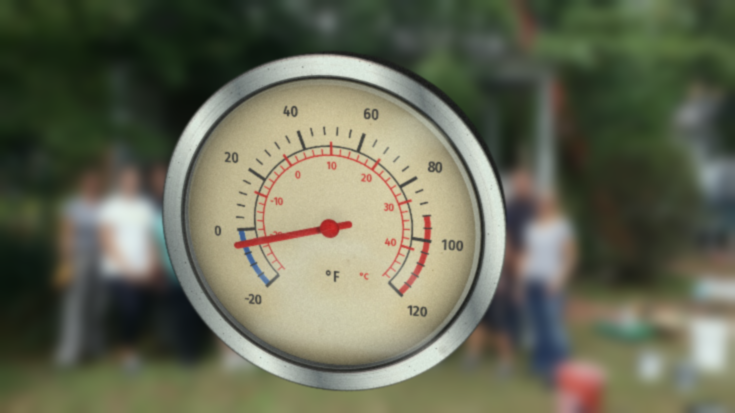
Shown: -4 °F
